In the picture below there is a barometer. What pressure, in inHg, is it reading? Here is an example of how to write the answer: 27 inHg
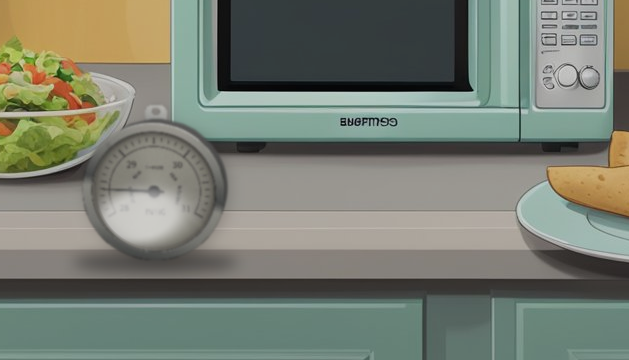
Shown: 28.4 inHg
